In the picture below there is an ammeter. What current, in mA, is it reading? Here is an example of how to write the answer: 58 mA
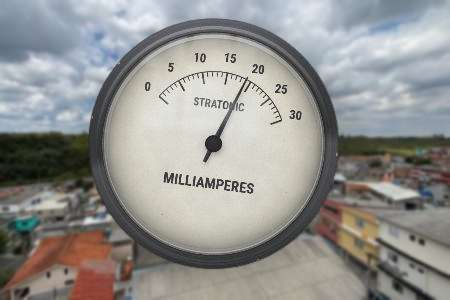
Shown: 19 mA
